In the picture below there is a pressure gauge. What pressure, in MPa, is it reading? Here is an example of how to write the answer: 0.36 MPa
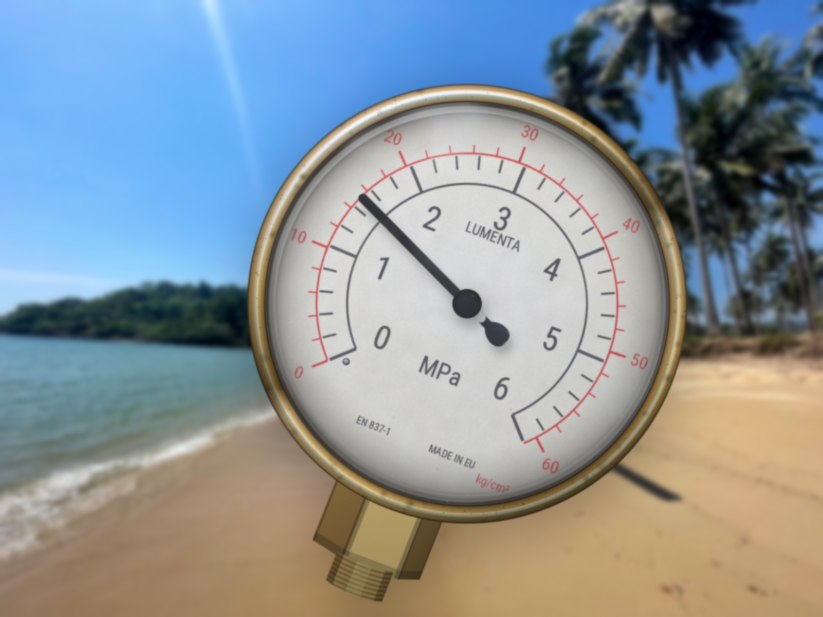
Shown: 1.5 MPa
